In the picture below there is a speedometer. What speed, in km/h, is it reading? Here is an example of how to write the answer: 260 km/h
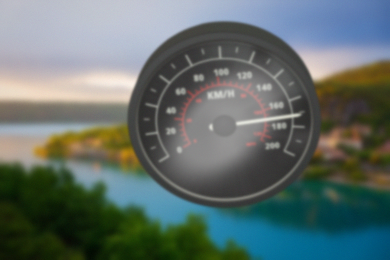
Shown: 170 km/h
